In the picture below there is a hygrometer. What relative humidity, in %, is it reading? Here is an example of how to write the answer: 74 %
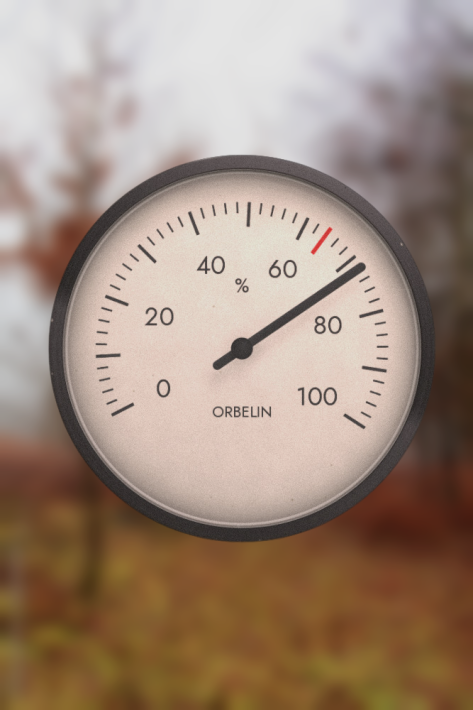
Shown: 72 %
